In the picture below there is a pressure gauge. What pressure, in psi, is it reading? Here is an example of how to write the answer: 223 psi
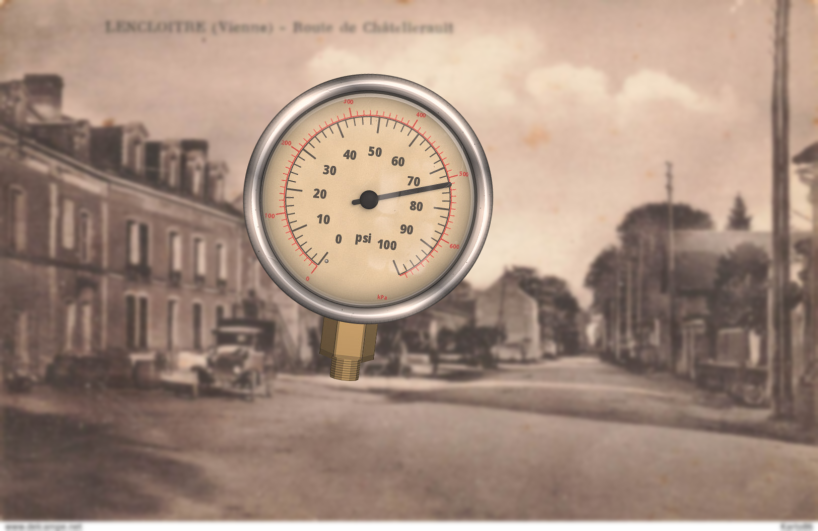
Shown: 74 psi
